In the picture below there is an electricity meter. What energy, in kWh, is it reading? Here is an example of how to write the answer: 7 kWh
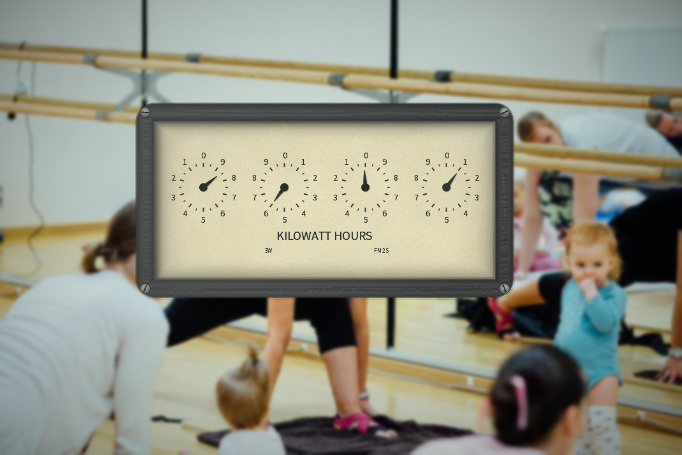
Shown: 8601 kWh
